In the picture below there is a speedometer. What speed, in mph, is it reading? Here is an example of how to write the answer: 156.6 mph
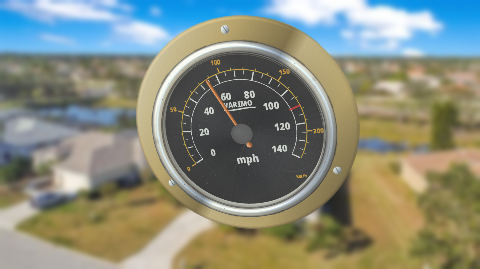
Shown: 55 mph
